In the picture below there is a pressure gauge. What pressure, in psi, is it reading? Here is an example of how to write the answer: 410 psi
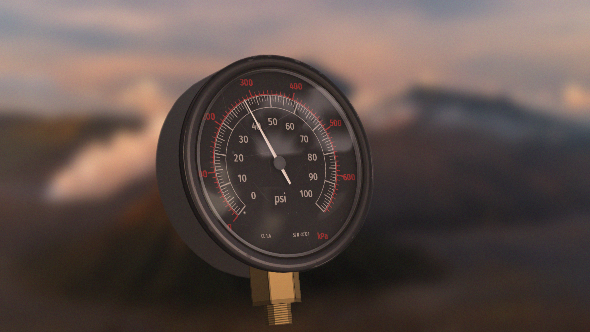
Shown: 40 psi
